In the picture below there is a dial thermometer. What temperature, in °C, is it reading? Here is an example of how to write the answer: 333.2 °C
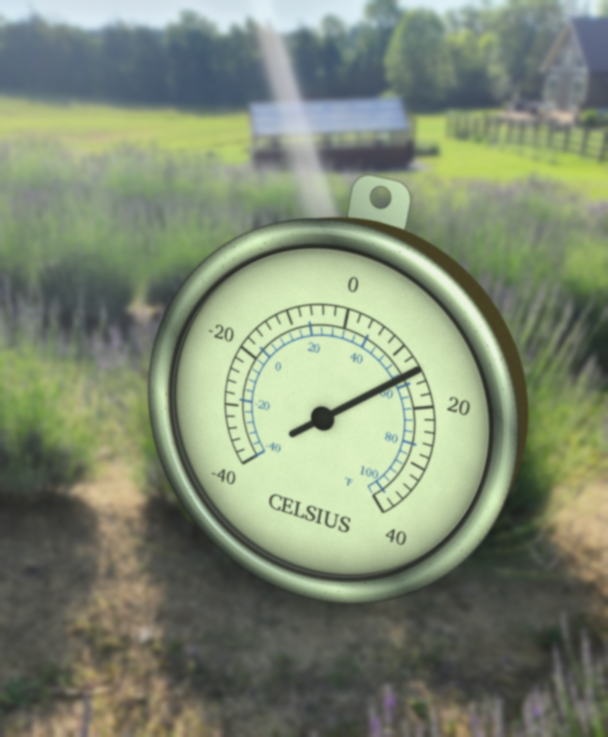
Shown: 14 °C
